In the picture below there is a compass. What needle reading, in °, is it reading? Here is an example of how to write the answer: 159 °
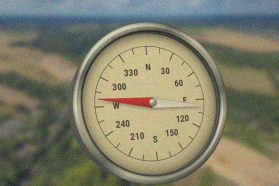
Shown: 277.5 °
